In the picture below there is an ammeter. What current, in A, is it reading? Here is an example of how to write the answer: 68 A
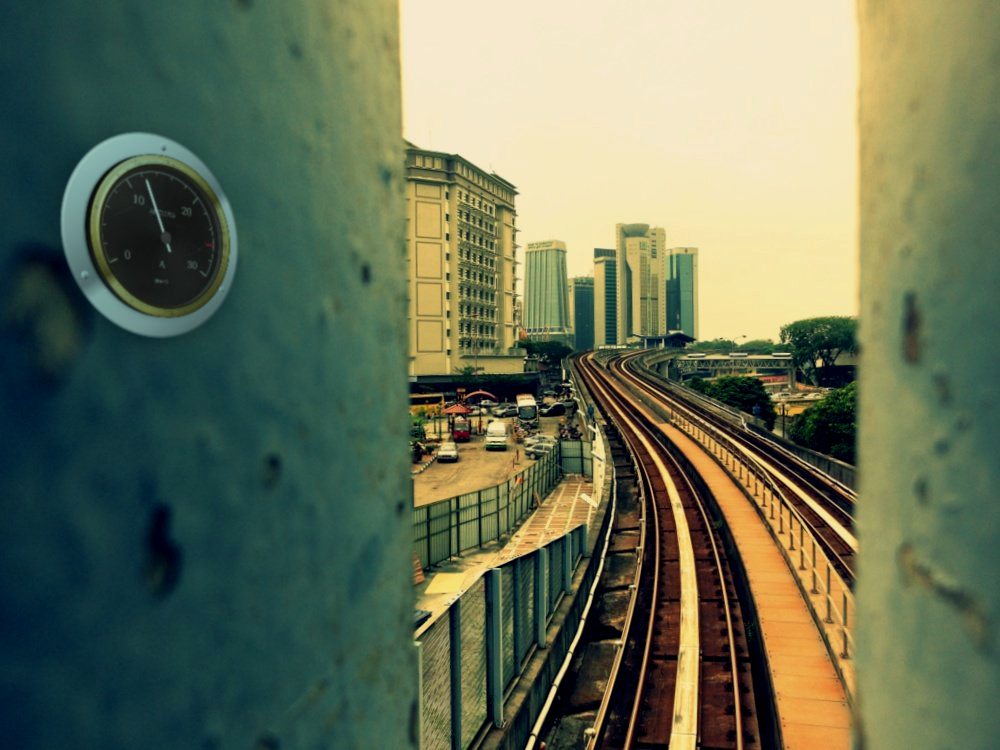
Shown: 12 A
